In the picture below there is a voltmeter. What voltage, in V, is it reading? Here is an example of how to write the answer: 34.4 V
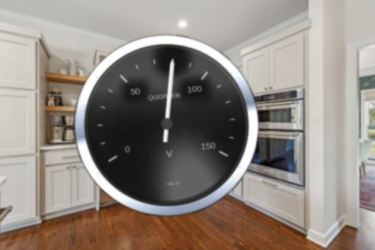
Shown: 80 V
